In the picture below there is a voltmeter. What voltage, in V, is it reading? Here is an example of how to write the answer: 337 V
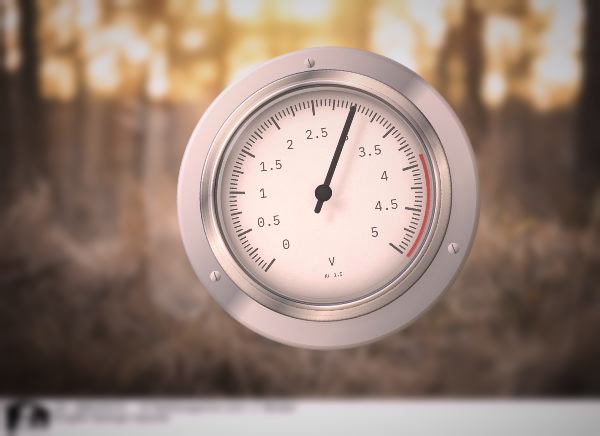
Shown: 3 V
